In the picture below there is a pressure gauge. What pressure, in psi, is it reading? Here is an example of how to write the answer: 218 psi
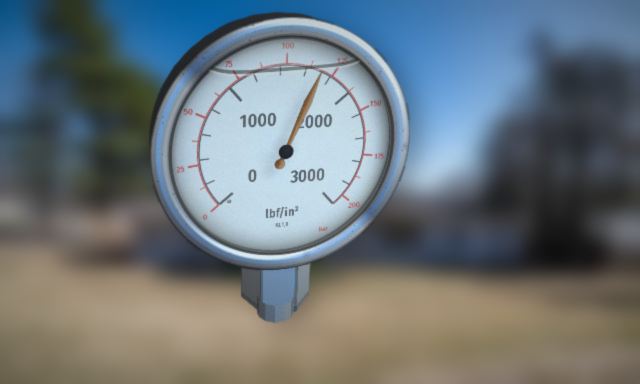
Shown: 1700 psi
